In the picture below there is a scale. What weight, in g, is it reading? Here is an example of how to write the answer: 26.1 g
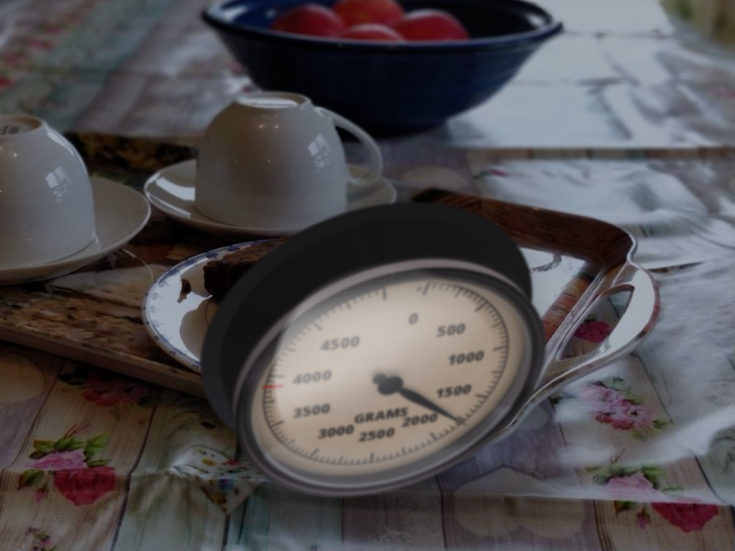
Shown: 1750 g
